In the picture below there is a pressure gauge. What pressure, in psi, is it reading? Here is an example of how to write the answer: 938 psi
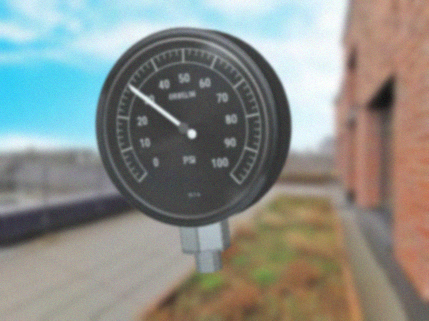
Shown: 30 psi
